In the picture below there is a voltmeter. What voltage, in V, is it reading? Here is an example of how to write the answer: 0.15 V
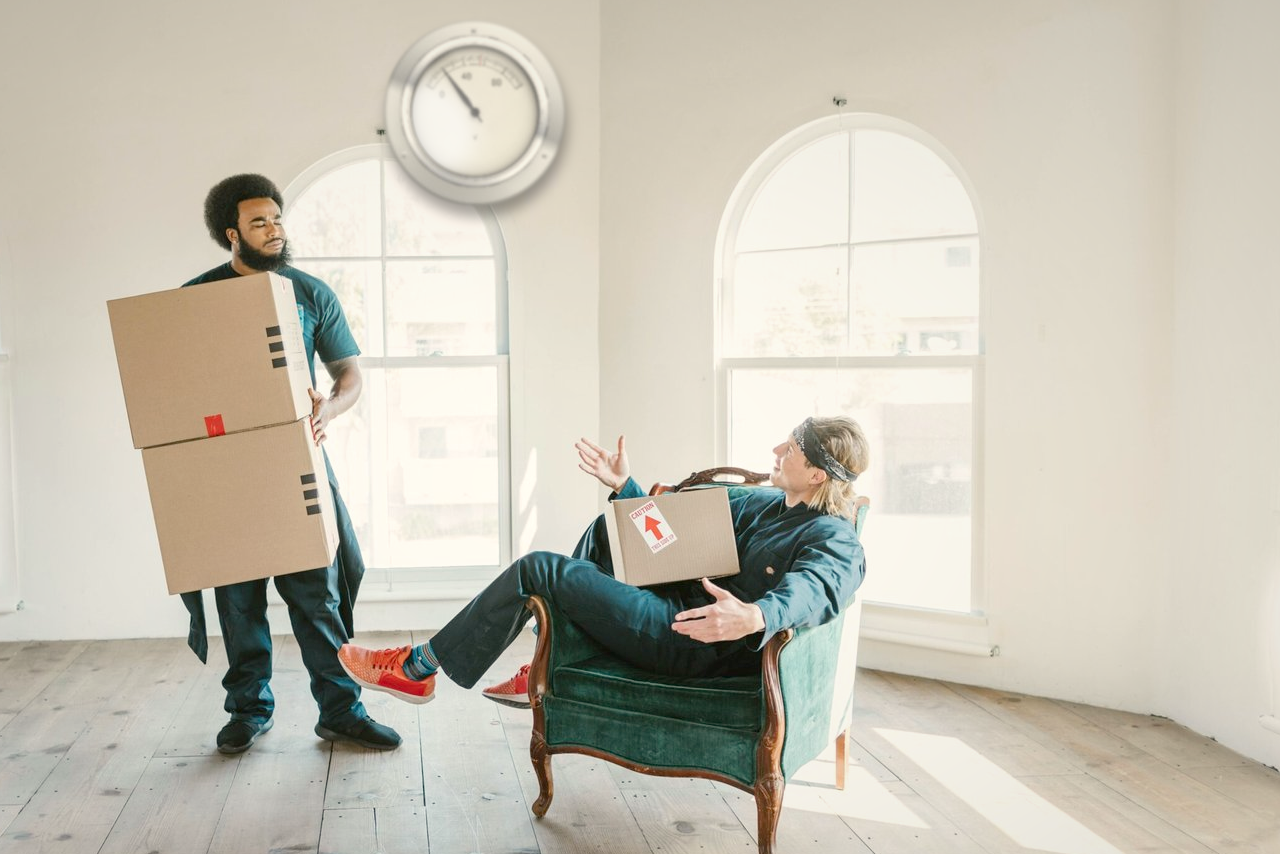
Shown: 20 V
